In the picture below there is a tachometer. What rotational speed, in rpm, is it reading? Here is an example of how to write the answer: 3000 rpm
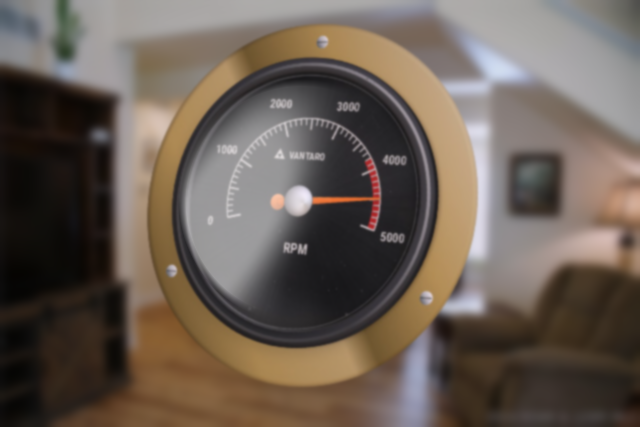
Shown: 4500 rpm
